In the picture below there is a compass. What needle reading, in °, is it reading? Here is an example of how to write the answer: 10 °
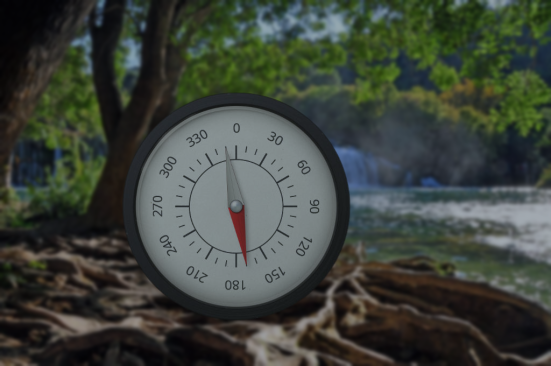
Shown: 170 °
